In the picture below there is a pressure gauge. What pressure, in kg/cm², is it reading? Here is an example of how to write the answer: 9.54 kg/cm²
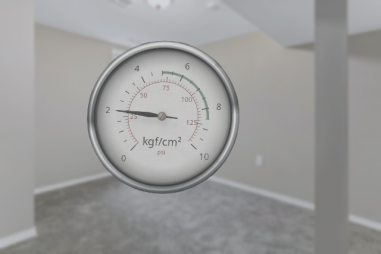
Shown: 2 kg/cm²
